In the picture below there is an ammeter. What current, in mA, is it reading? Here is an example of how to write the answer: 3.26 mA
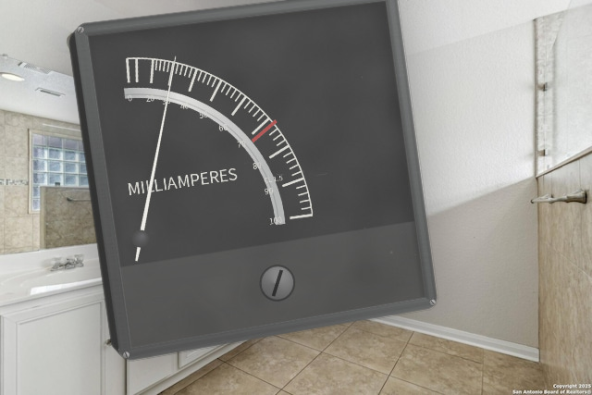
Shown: 30 mA
